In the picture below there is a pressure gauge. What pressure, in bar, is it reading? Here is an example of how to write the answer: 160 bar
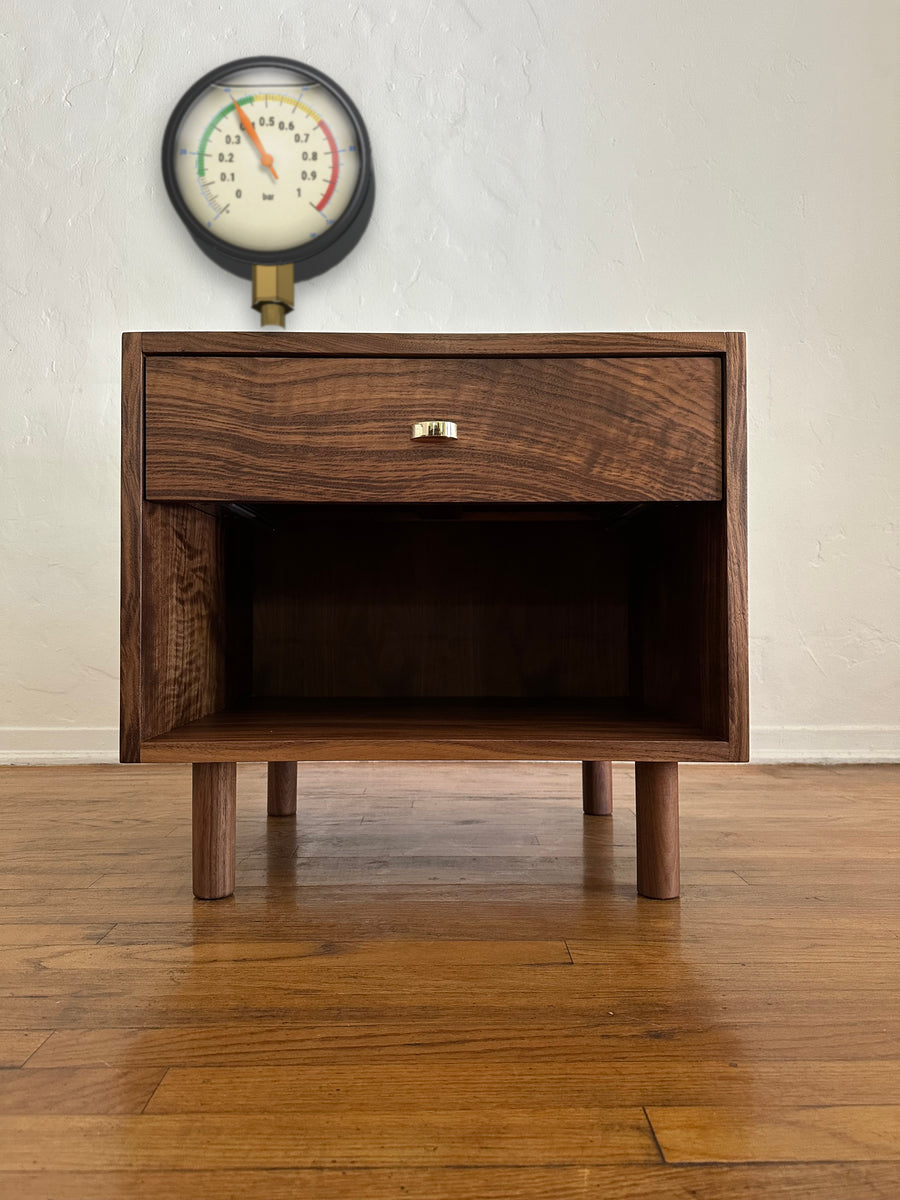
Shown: 0.4 bar
